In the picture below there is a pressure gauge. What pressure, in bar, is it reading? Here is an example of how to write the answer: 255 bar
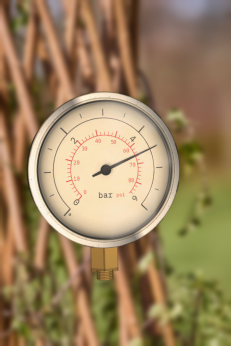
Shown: 4.5 bar
